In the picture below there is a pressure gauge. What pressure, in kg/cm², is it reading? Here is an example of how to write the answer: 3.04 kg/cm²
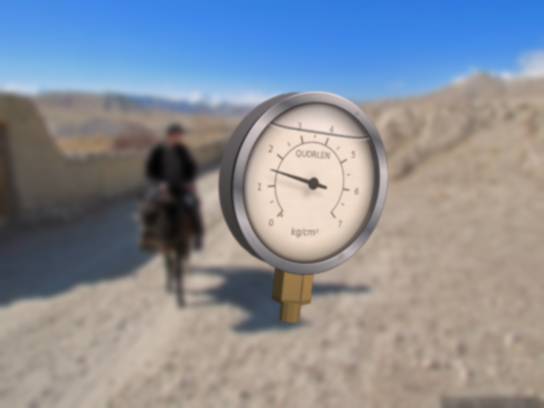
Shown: 1.5 kg/cm²
